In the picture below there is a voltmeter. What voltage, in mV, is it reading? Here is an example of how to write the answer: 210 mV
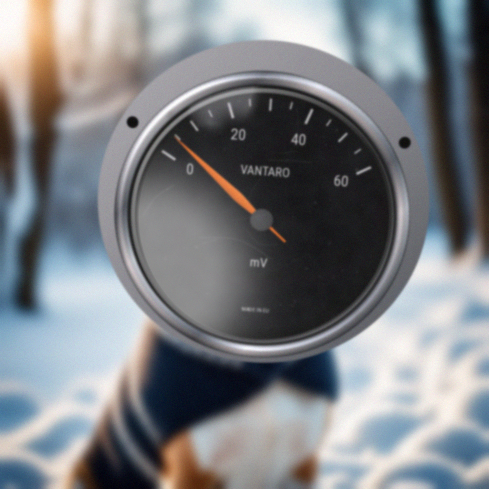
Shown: 5 mV
